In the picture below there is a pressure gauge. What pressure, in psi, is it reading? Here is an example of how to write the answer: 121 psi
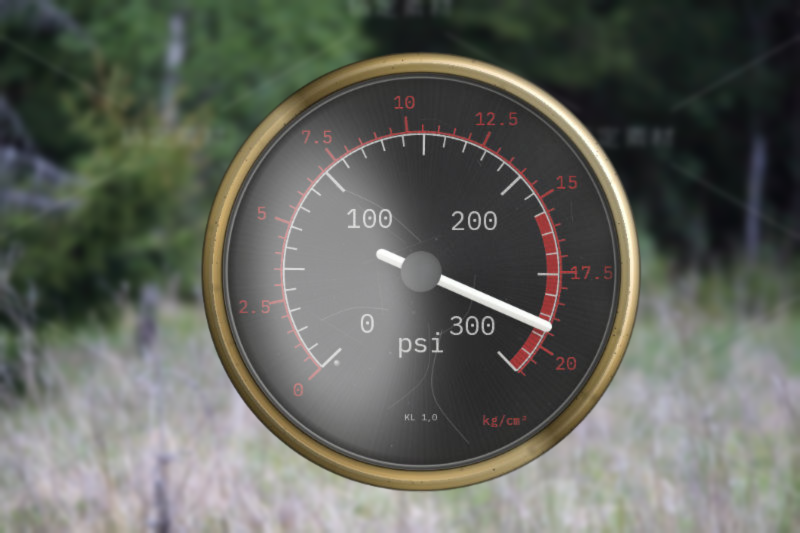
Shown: 275 psi
